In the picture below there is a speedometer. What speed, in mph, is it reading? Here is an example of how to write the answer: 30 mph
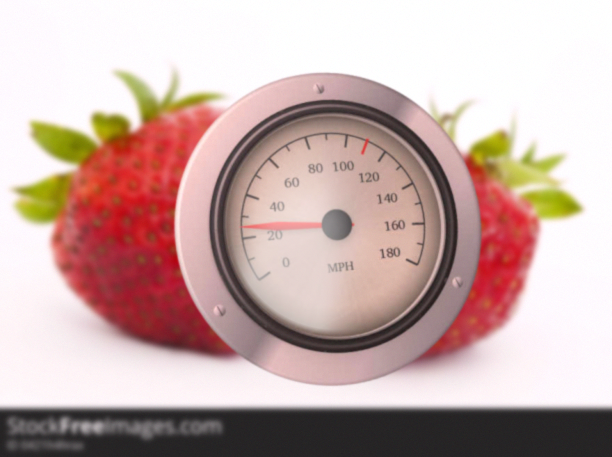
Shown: 25 mph
